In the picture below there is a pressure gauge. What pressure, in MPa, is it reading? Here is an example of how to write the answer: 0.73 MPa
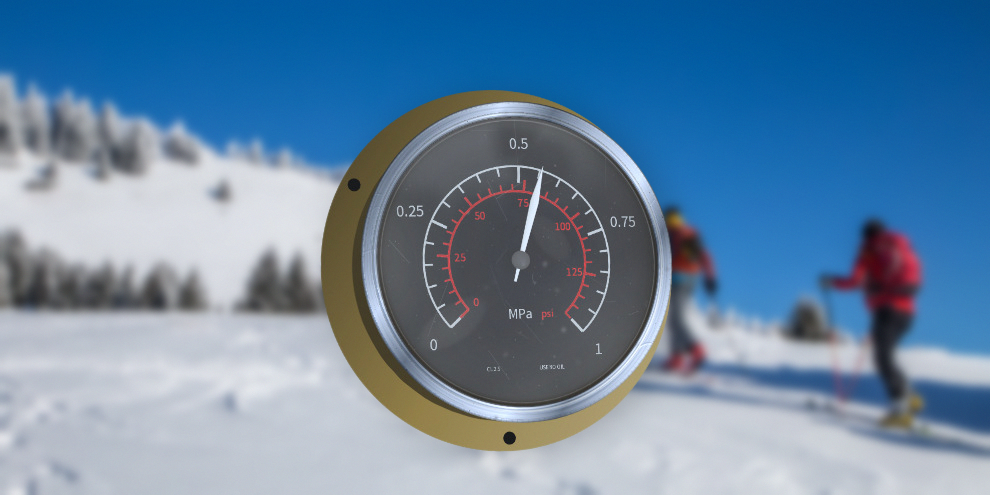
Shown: 0.55 MPa
